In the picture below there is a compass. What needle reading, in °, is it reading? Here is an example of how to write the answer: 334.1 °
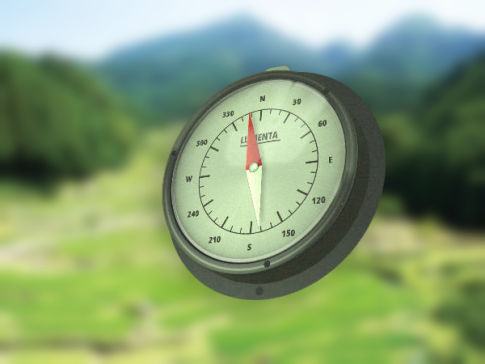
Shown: 350 °
